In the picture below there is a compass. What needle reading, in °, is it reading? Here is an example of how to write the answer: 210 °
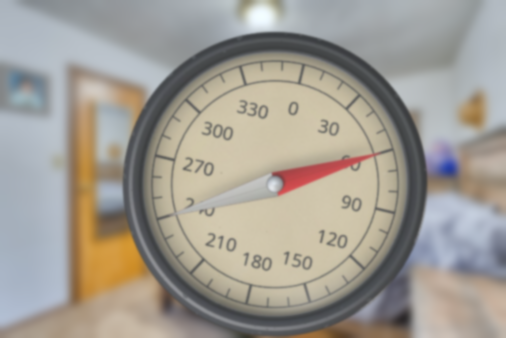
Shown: 60 °
